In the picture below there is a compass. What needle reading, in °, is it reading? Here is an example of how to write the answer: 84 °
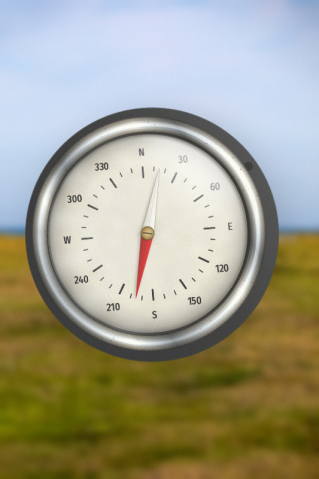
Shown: 195 °
